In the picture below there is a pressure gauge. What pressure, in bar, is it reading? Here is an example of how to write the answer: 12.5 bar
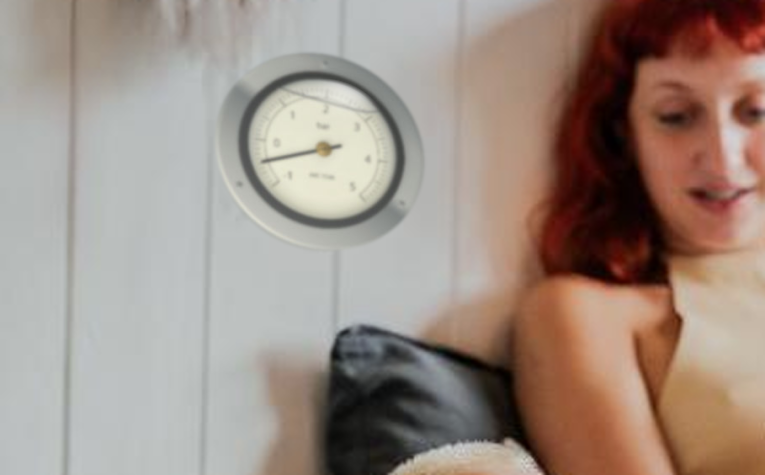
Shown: -0.5 bar
